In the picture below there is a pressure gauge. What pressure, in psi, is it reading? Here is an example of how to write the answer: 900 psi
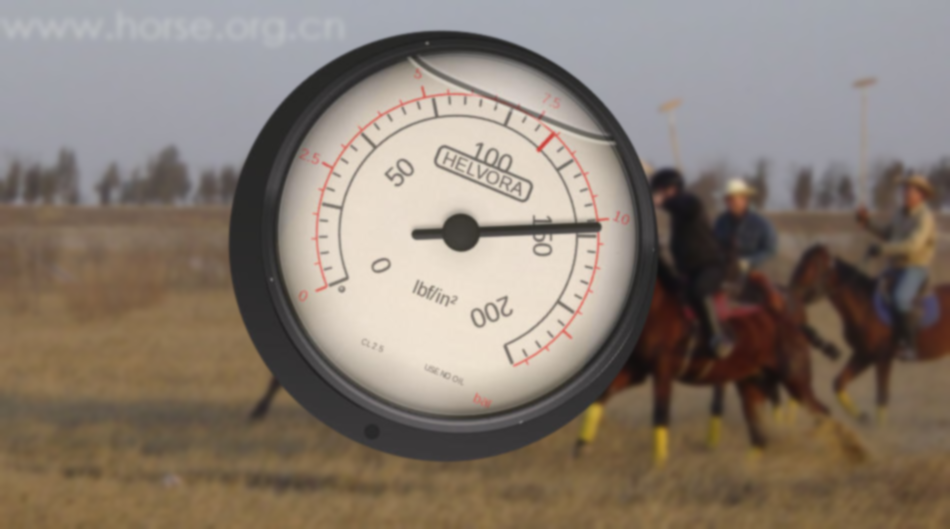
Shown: 147.5 psi
